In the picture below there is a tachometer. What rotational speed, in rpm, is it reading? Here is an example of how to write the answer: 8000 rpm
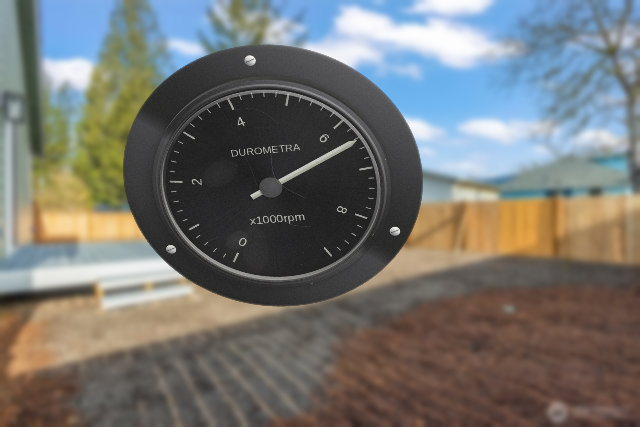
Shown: 6400 rpm
